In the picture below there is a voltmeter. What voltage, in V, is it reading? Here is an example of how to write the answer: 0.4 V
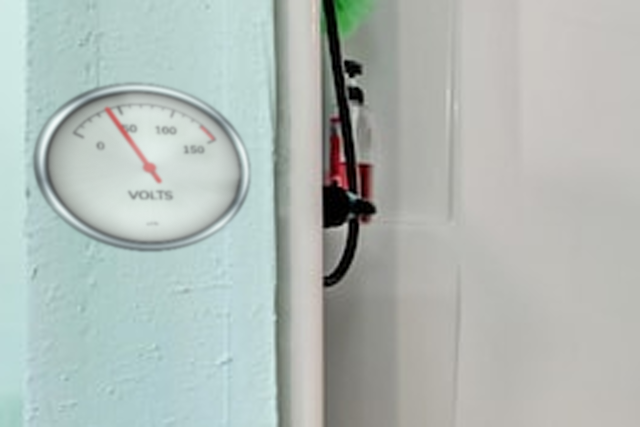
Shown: 40 V
